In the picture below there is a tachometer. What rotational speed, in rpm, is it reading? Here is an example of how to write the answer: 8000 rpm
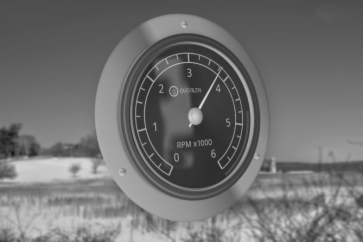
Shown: 3750 rpm
